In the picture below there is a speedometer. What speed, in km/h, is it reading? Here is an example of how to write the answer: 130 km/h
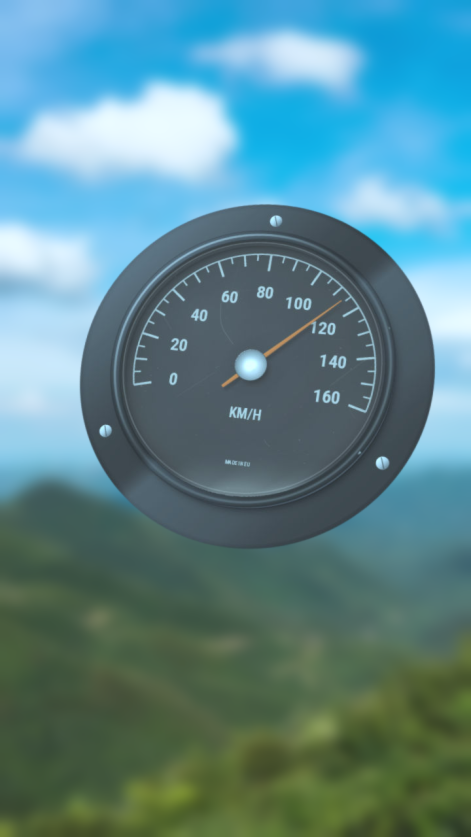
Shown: 115 km/h
